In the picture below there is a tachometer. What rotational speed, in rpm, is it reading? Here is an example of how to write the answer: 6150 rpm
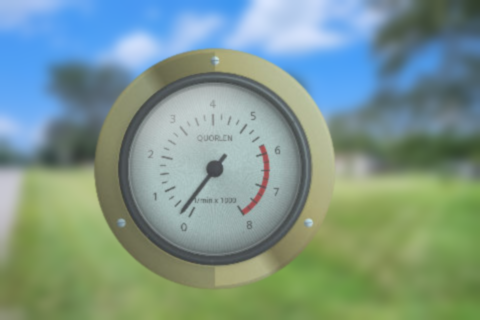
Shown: 250 rpm
